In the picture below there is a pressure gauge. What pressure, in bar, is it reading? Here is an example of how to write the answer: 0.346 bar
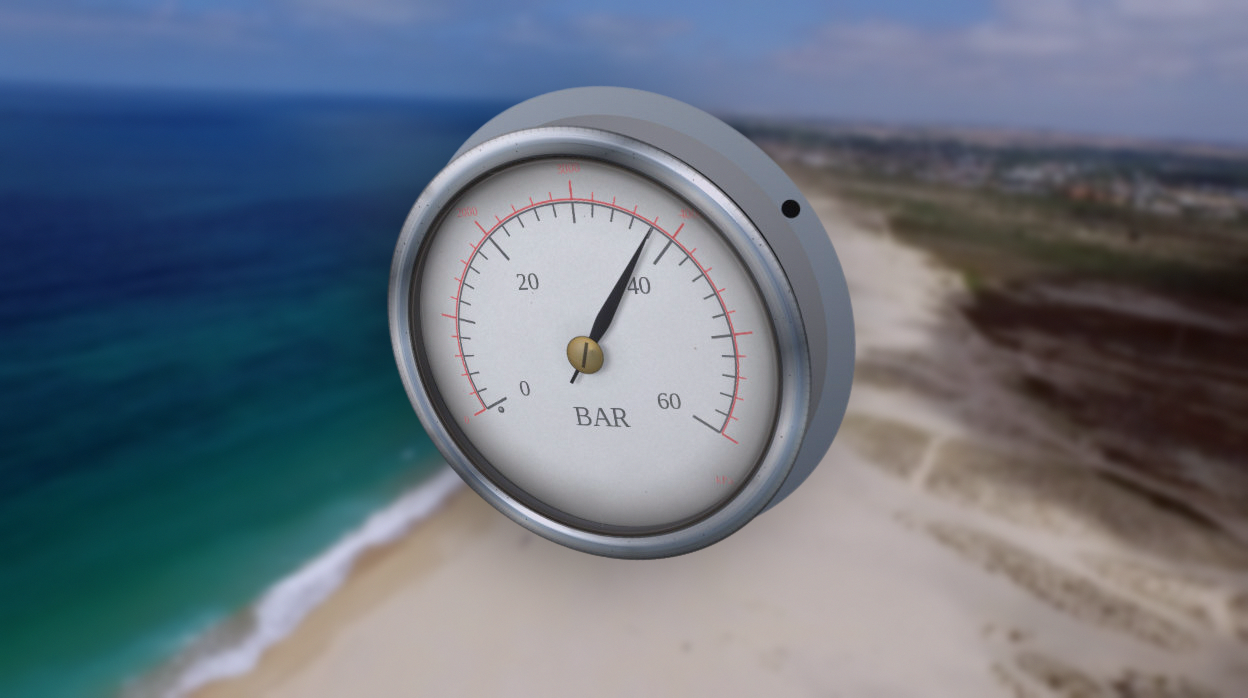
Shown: 38 bar
